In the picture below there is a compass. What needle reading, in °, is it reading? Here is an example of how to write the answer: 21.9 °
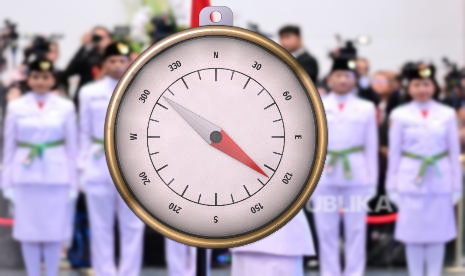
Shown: 127.5 °
